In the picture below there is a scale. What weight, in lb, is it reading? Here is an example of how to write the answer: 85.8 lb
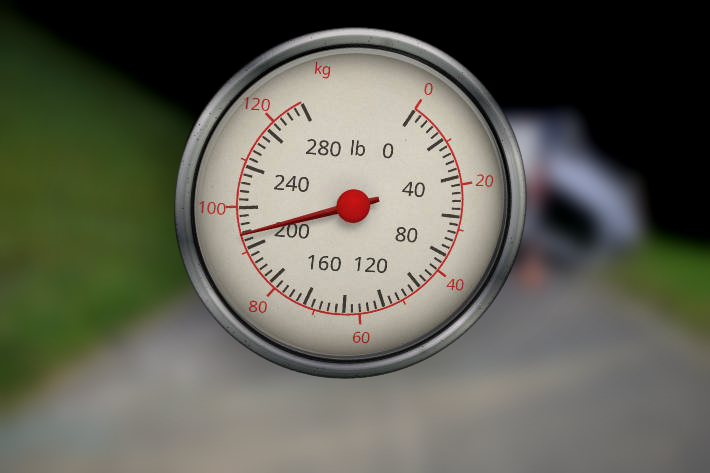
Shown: 208 lb
